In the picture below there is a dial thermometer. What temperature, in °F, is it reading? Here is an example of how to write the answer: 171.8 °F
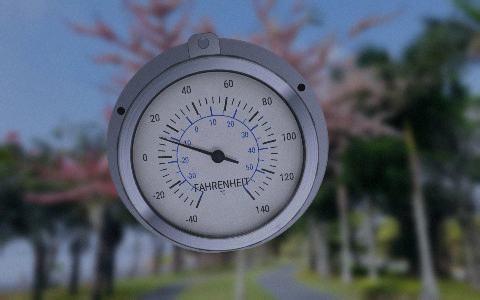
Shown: 12 °F
